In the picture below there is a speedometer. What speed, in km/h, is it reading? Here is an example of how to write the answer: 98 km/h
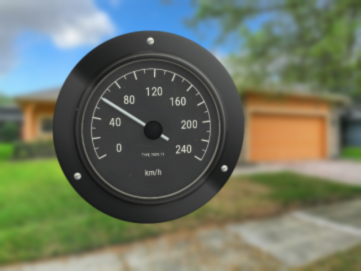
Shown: 60 km/h
